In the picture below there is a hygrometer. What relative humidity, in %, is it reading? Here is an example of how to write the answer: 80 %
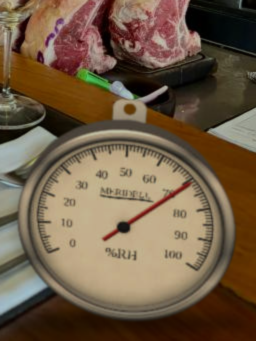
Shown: 70 %
